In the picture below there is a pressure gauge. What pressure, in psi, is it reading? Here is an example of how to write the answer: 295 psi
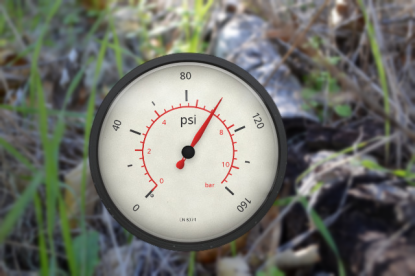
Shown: 100 psi
